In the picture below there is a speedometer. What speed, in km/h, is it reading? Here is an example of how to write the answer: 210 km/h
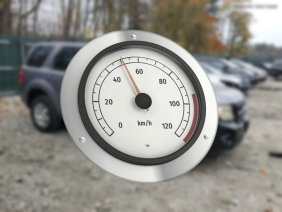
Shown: 50 km/h
